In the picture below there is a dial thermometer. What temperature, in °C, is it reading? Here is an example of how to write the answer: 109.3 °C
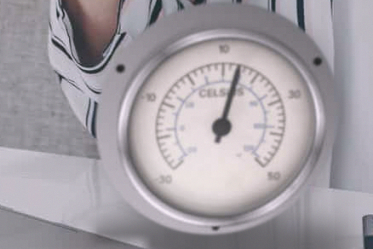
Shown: 14 °C
